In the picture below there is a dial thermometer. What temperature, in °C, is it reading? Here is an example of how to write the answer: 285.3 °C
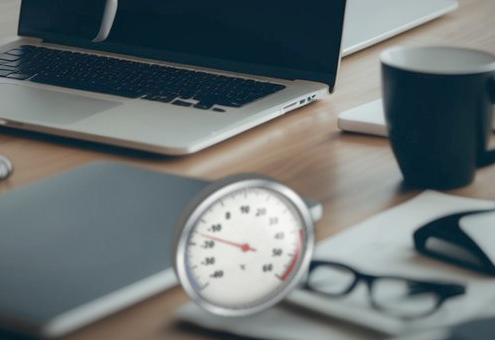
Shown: -15 °C
